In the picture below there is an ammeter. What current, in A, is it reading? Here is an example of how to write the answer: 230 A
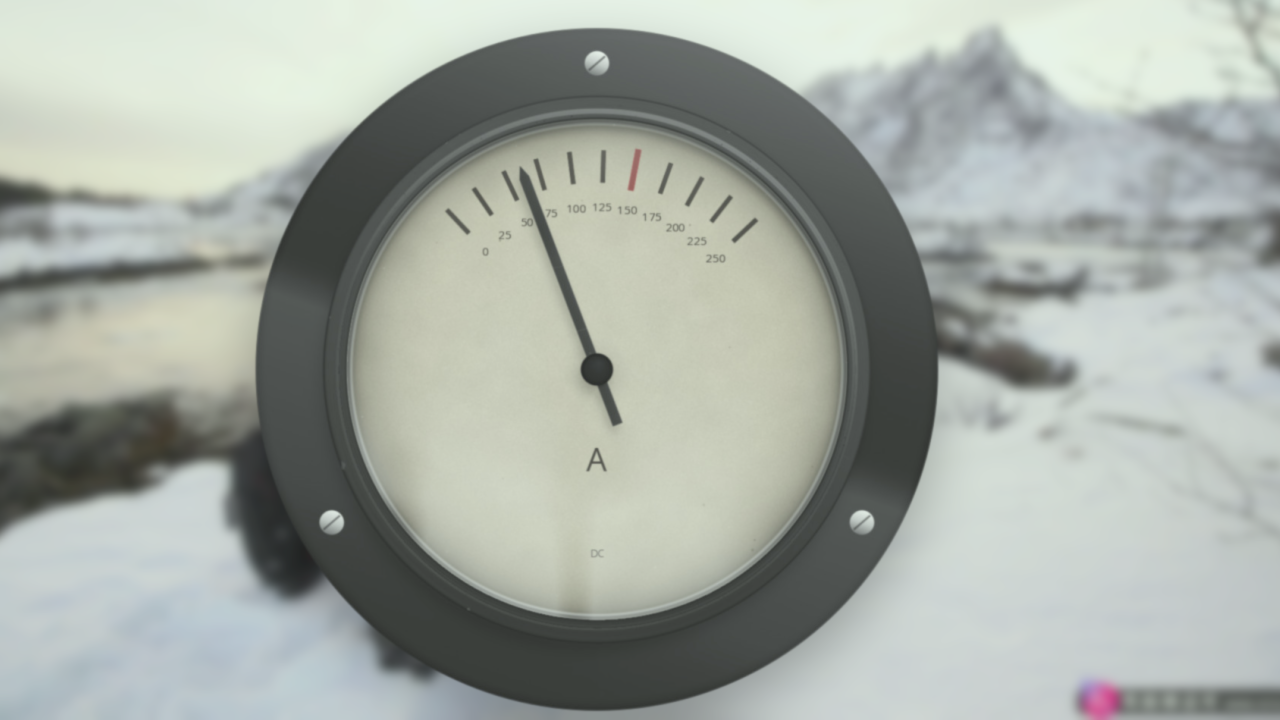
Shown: 62.5 A
